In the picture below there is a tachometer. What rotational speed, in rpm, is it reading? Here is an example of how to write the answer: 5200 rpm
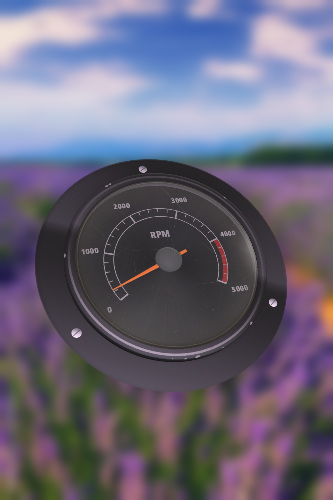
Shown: 200 rpm
